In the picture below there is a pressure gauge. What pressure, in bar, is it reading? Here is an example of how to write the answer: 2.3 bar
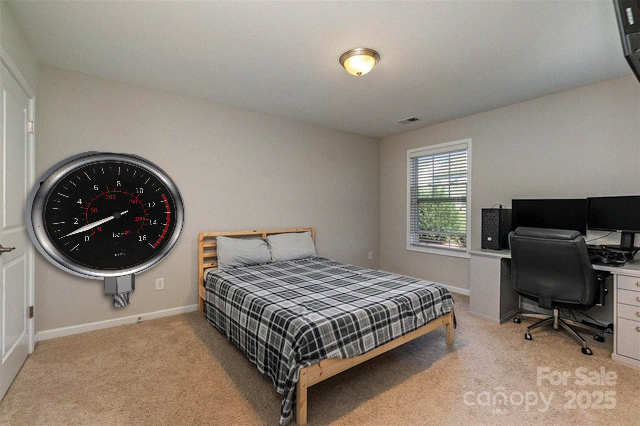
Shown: 1 bar
